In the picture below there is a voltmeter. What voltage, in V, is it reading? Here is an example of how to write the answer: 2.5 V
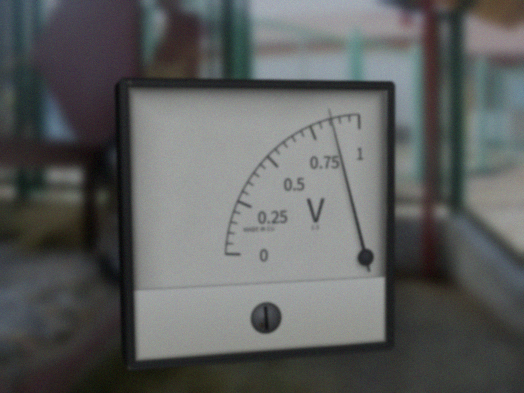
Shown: 0.85 V
